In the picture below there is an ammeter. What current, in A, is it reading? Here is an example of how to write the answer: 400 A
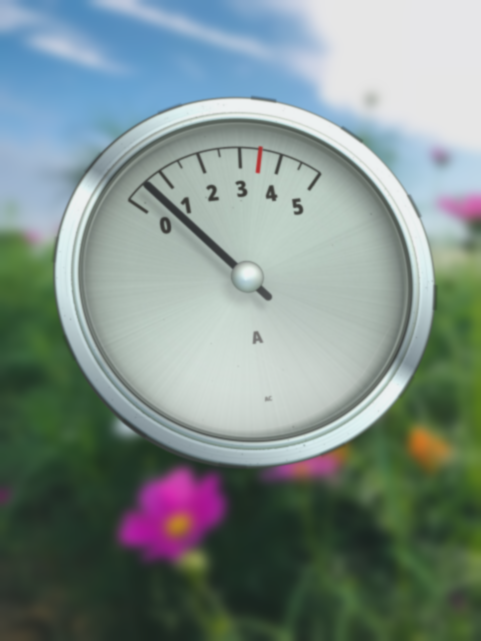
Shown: 0.5 A
